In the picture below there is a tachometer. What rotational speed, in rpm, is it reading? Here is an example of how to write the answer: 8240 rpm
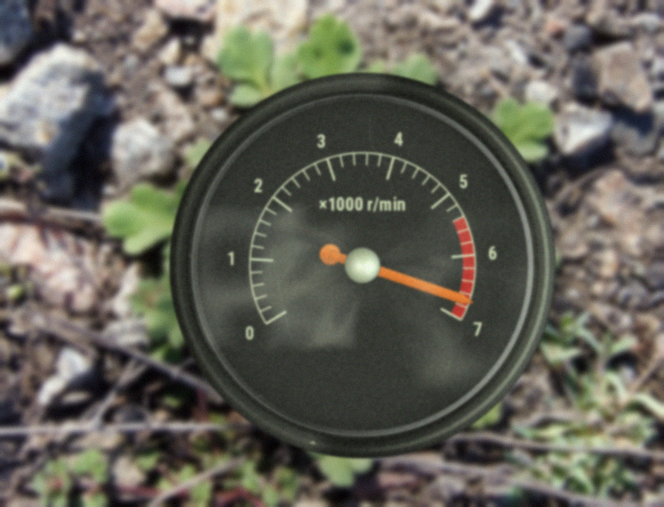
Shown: 6700 rpm
